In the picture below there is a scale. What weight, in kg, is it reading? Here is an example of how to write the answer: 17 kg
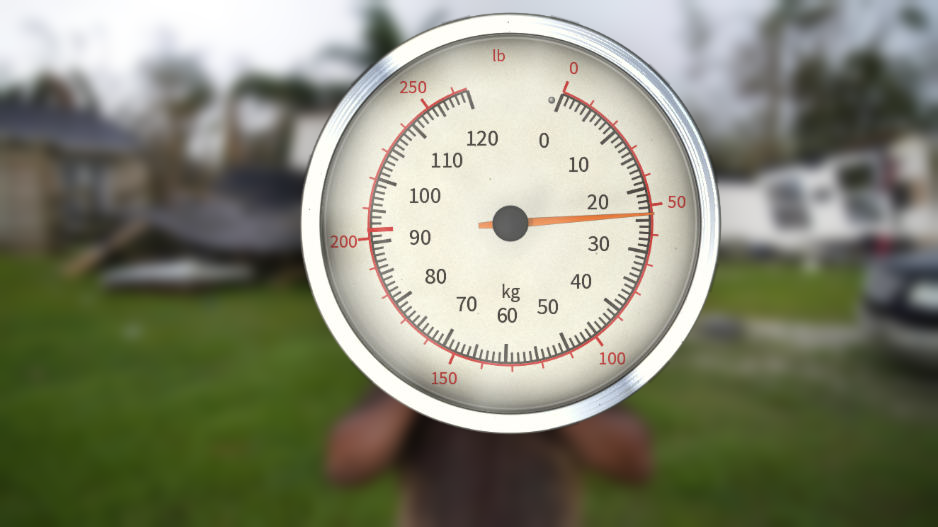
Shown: 24 kg
